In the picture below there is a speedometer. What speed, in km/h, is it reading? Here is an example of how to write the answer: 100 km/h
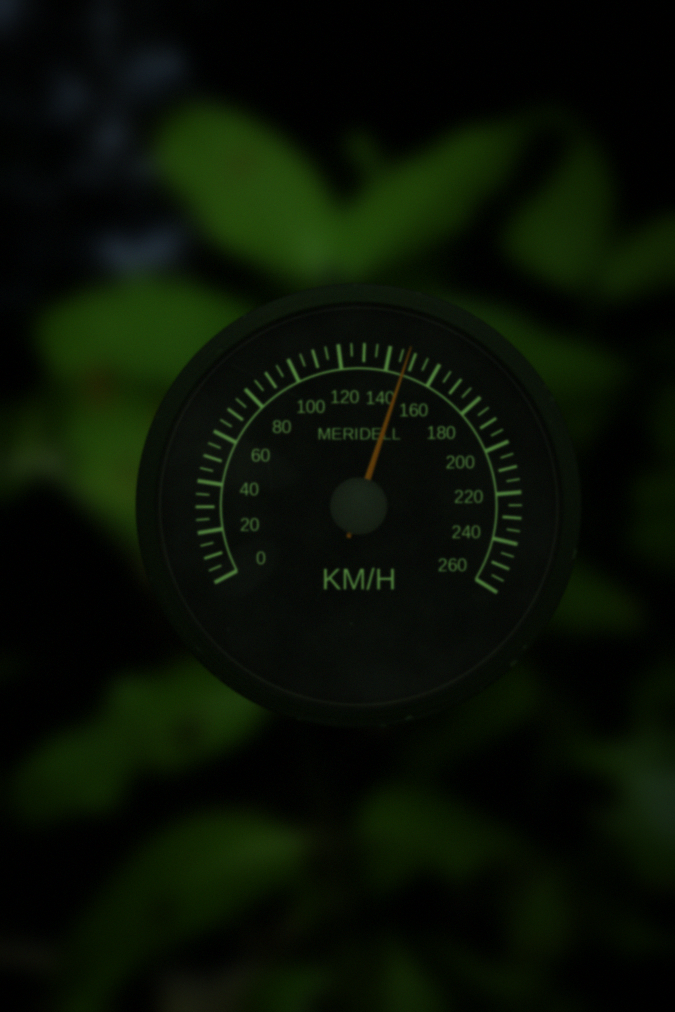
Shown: 147.5 km/h
